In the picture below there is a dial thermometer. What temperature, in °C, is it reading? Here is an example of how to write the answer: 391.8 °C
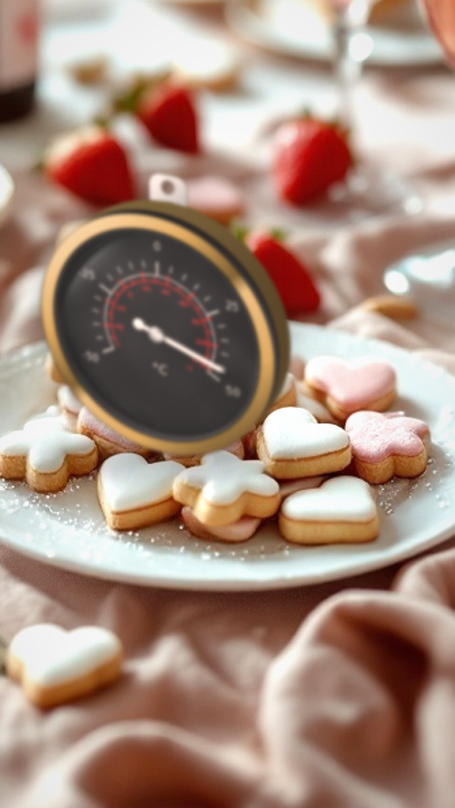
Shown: 45 °C
